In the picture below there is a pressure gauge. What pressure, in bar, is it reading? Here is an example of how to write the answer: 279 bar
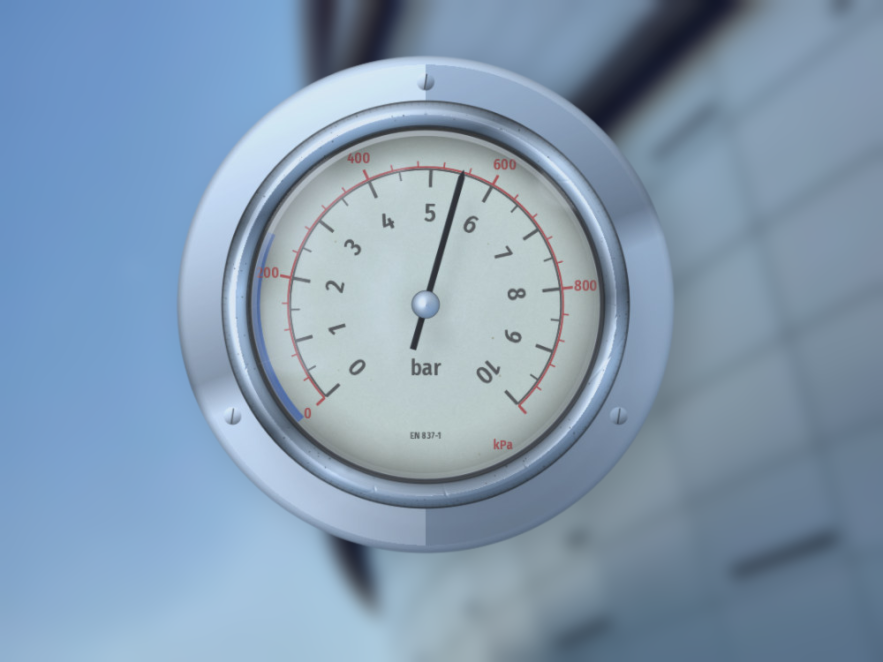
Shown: 5.5 bar
